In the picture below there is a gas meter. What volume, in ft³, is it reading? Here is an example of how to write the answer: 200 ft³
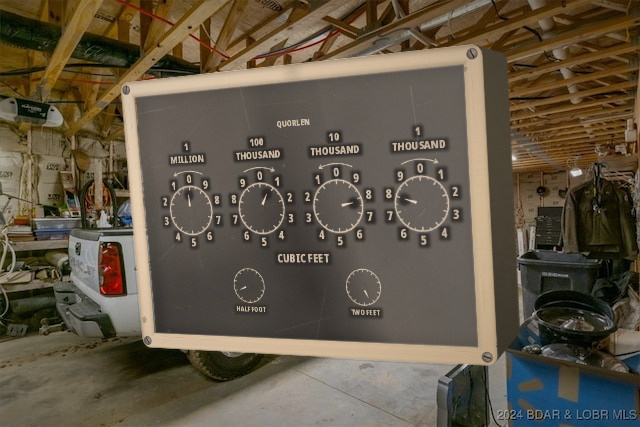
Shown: 7800 ft³
